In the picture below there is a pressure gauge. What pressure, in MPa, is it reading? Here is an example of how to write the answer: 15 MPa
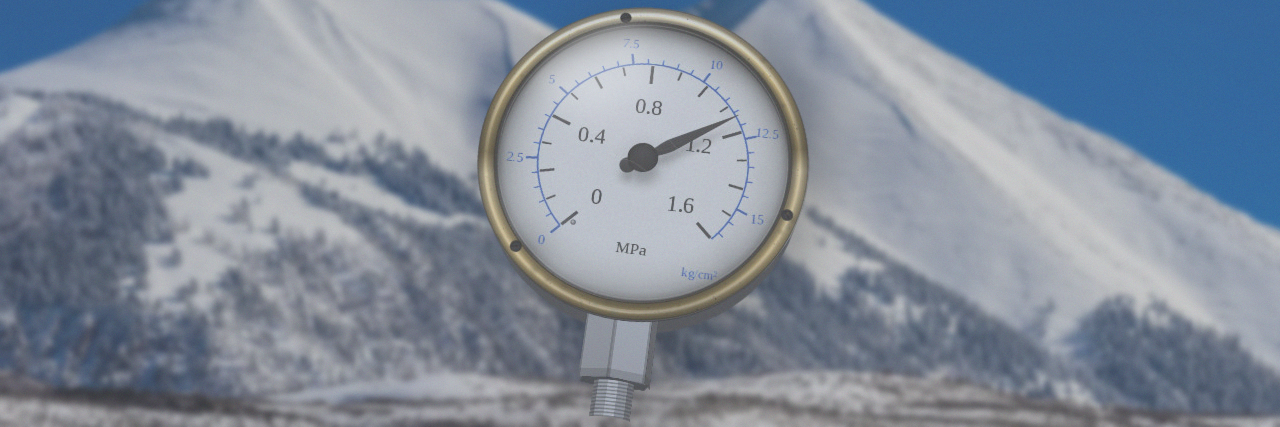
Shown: 1.15 MPa
